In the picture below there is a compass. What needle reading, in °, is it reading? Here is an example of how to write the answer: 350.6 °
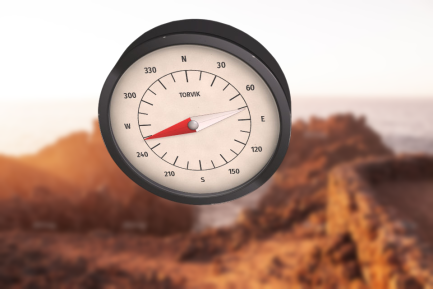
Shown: 255 °
